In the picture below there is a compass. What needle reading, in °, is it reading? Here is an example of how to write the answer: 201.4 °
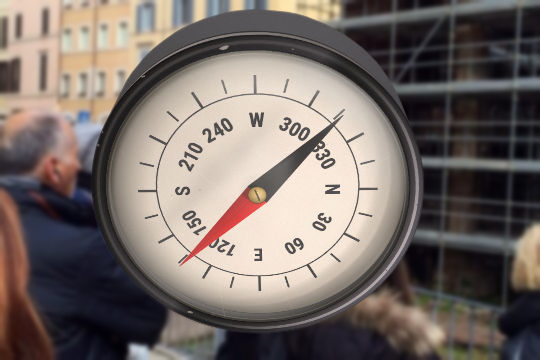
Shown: 135 °
